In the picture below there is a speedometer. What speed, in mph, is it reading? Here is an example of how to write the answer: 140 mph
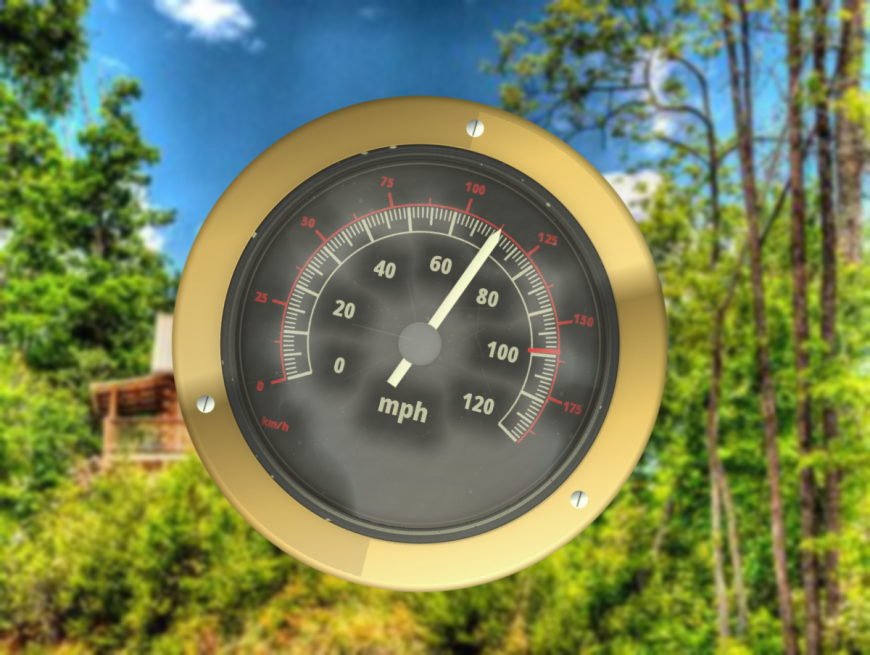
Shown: 70 mph
